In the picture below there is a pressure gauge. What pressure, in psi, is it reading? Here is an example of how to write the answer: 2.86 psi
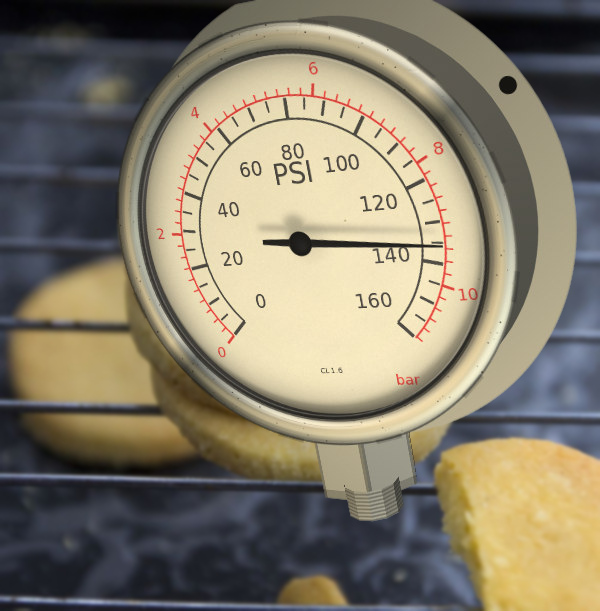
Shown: 135 psi
